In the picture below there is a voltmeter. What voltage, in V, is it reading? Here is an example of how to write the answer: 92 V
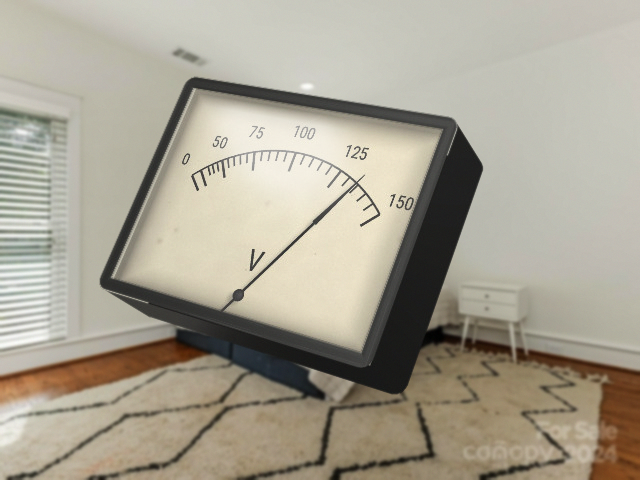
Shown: 135 V
